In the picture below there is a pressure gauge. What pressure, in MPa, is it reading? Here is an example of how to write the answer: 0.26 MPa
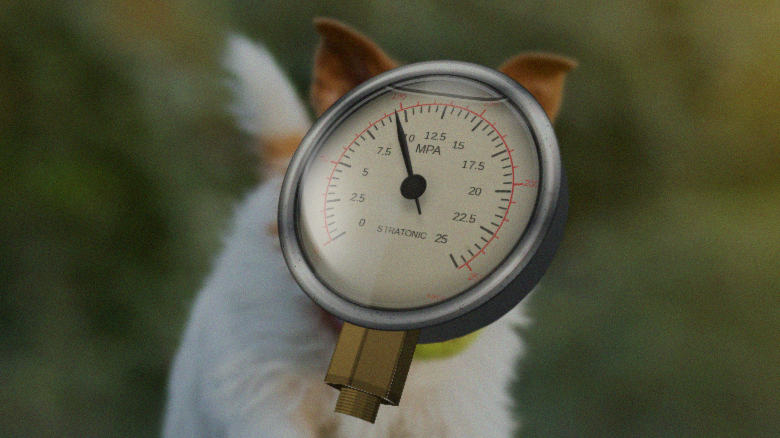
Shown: 9.5 MPa
